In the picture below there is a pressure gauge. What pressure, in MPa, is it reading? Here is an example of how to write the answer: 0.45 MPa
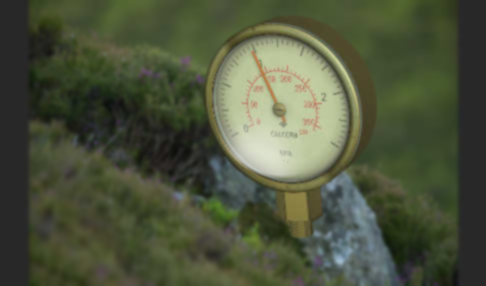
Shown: 1 MPa
